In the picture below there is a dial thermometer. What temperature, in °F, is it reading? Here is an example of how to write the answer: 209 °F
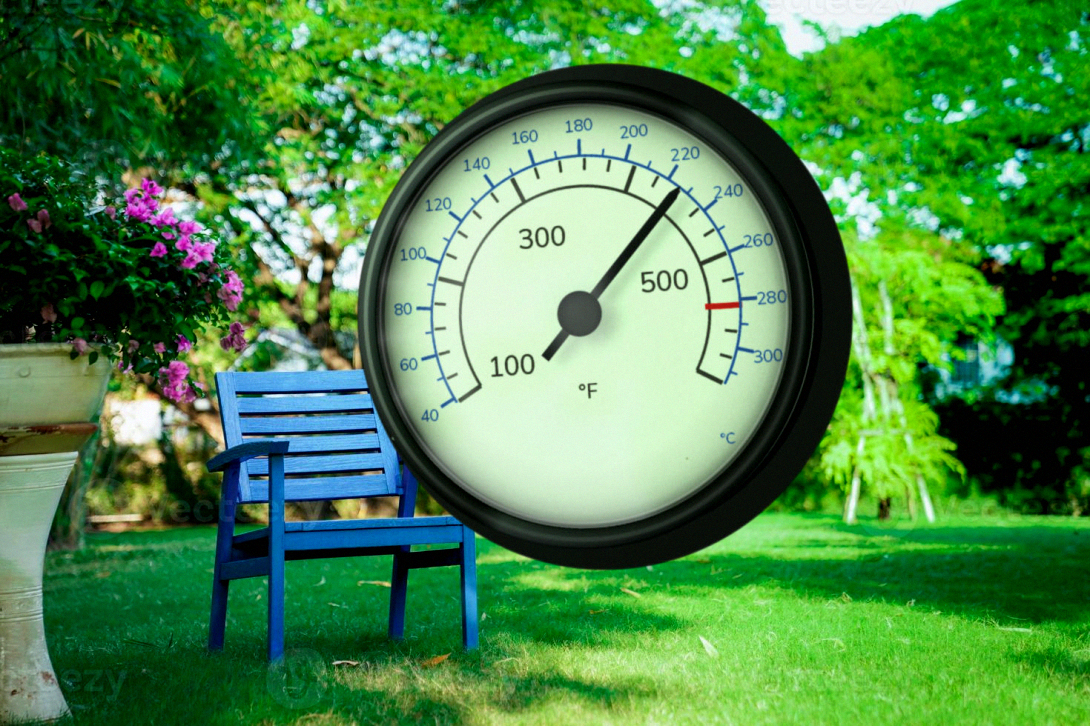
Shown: 440 °F
